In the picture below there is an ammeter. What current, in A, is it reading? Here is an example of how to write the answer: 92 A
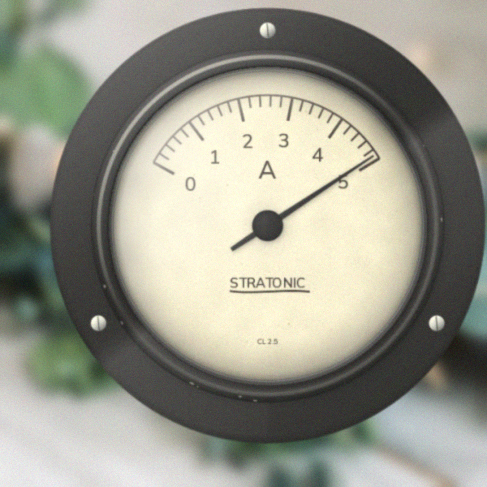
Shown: 4.9 A
